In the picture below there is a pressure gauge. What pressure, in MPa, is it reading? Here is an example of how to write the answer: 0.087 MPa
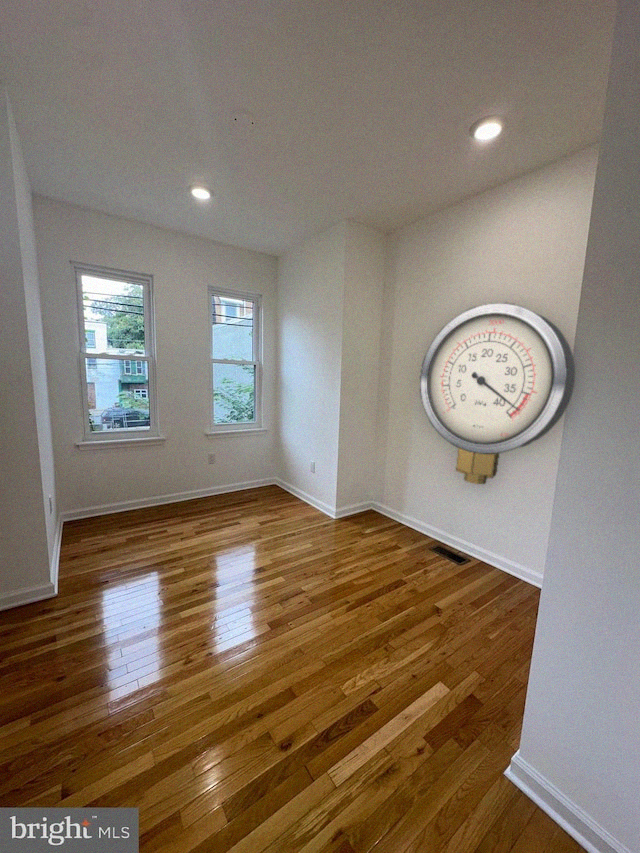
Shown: 38 MPa
